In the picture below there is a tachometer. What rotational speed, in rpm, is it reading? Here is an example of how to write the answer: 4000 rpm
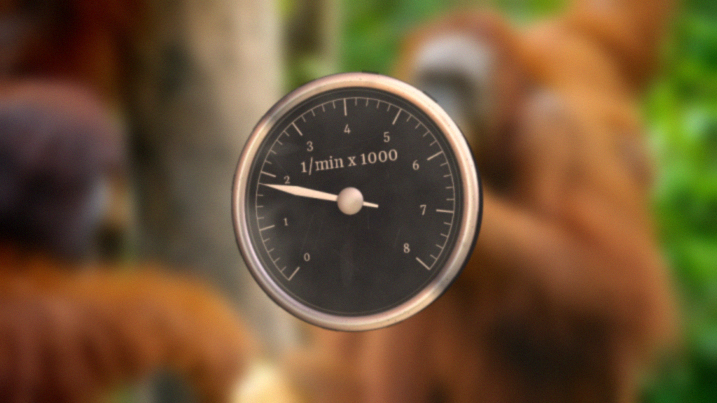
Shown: 1800 rpm
